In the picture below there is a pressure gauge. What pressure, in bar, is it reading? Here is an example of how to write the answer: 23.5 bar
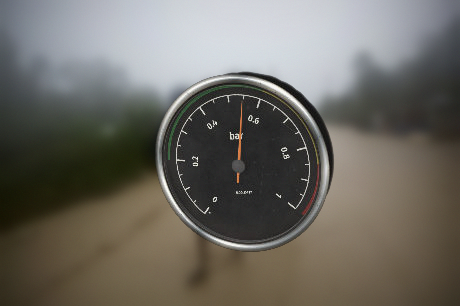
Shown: 0.55 bar
